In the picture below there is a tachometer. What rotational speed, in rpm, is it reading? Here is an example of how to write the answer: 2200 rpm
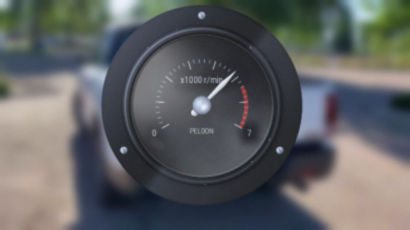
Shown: 4800 rpm
